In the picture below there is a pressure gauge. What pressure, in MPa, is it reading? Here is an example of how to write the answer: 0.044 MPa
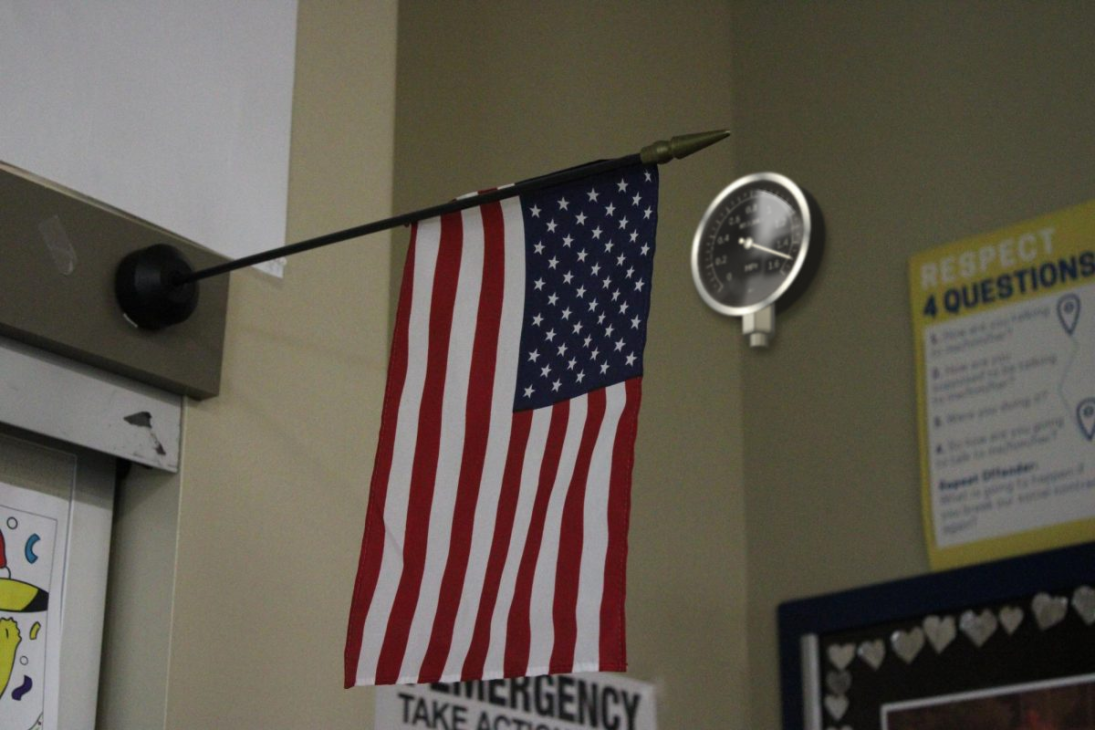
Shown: 1.5 MPa
